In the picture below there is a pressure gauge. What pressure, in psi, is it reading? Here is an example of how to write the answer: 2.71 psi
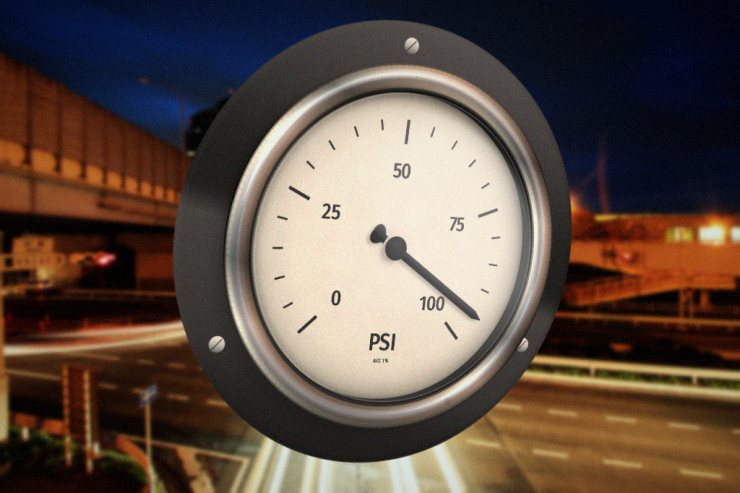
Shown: 95 psi
